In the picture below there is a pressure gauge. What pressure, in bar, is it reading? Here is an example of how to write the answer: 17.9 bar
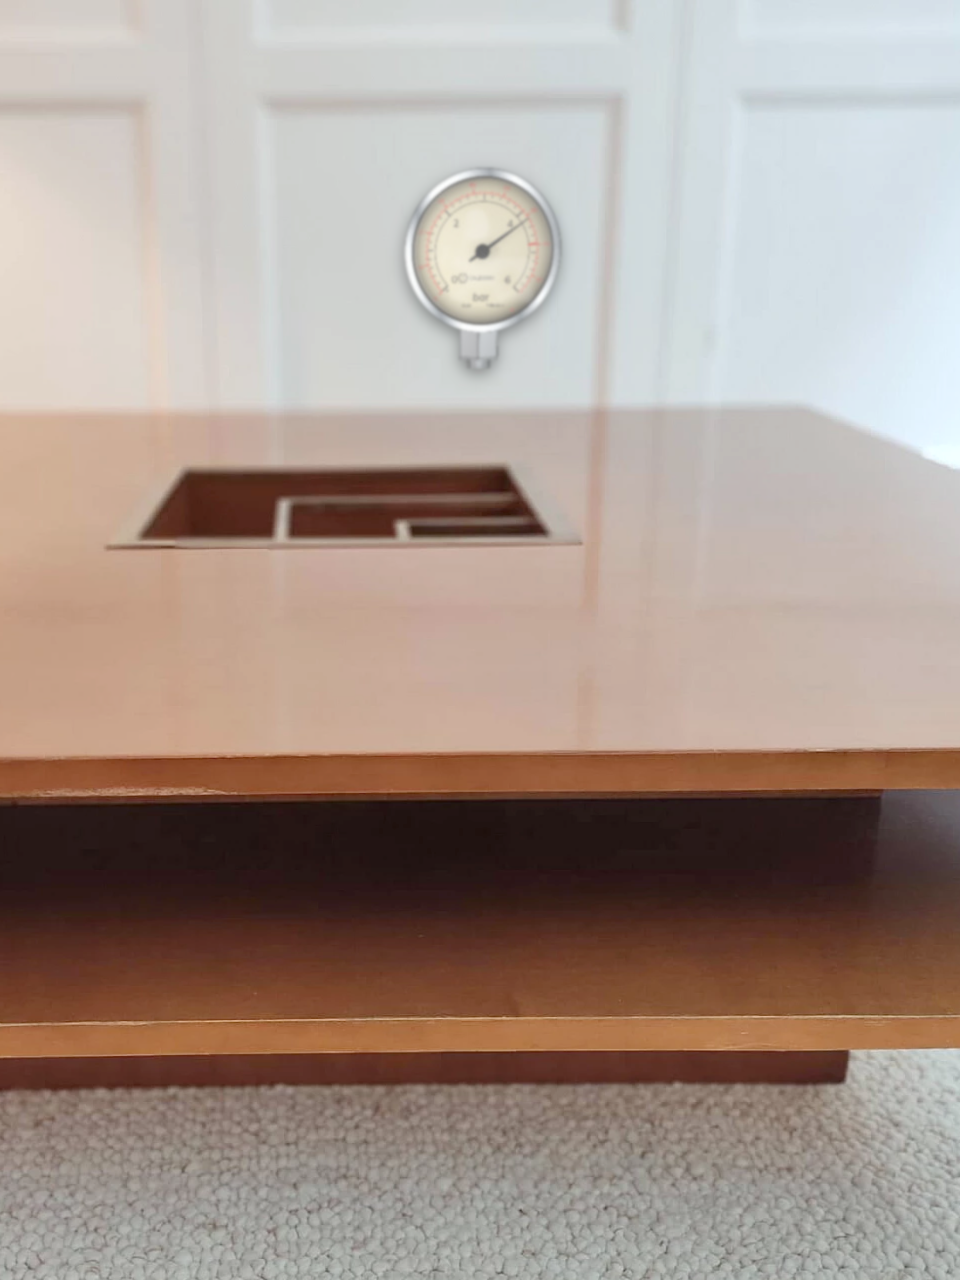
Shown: 4.2 bar
